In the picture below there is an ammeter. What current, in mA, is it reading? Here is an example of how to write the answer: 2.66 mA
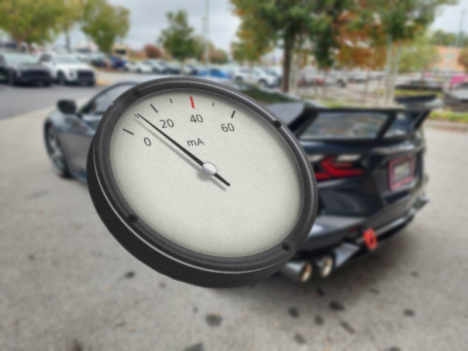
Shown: 10 mA
